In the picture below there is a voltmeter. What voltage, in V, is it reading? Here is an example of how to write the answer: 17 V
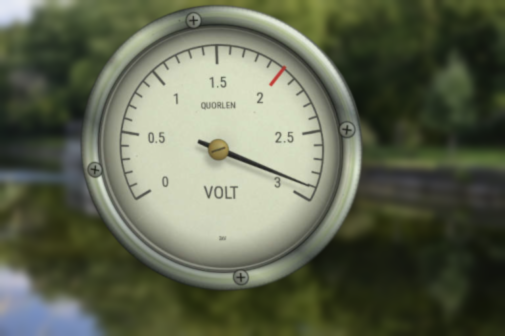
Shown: 2.9 V
